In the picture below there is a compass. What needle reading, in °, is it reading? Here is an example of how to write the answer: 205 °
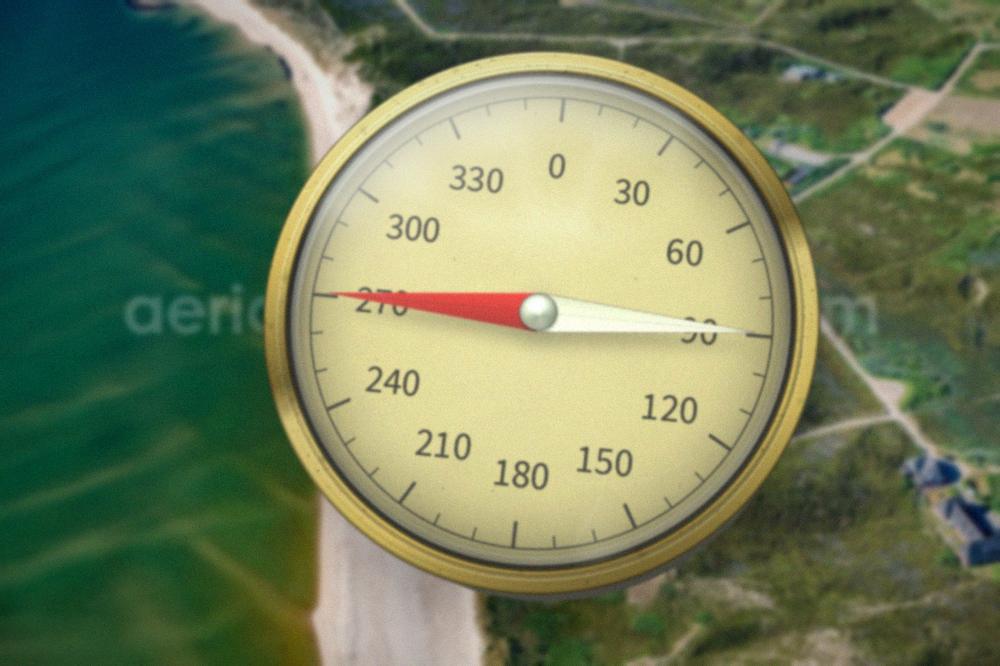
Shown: 270 °
